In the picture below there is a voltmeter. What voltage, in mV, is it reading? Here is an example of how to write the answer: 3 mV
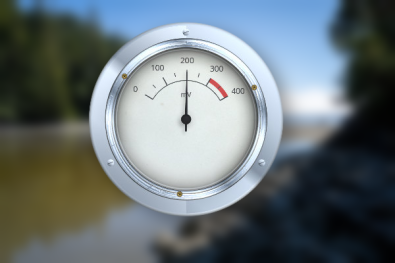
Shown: 200 mV
